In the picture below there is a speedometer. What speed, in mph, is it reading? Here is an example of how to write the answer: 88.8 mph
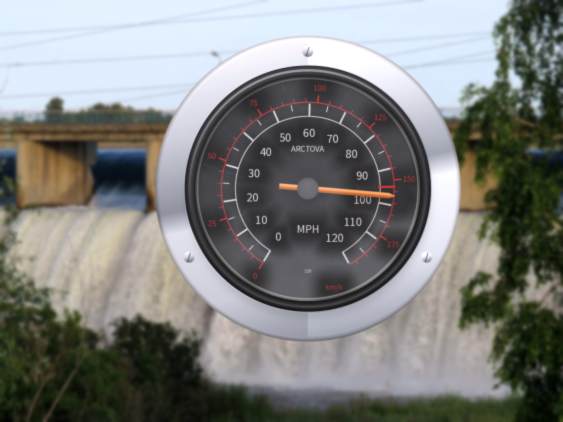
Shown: 97.5 mph
